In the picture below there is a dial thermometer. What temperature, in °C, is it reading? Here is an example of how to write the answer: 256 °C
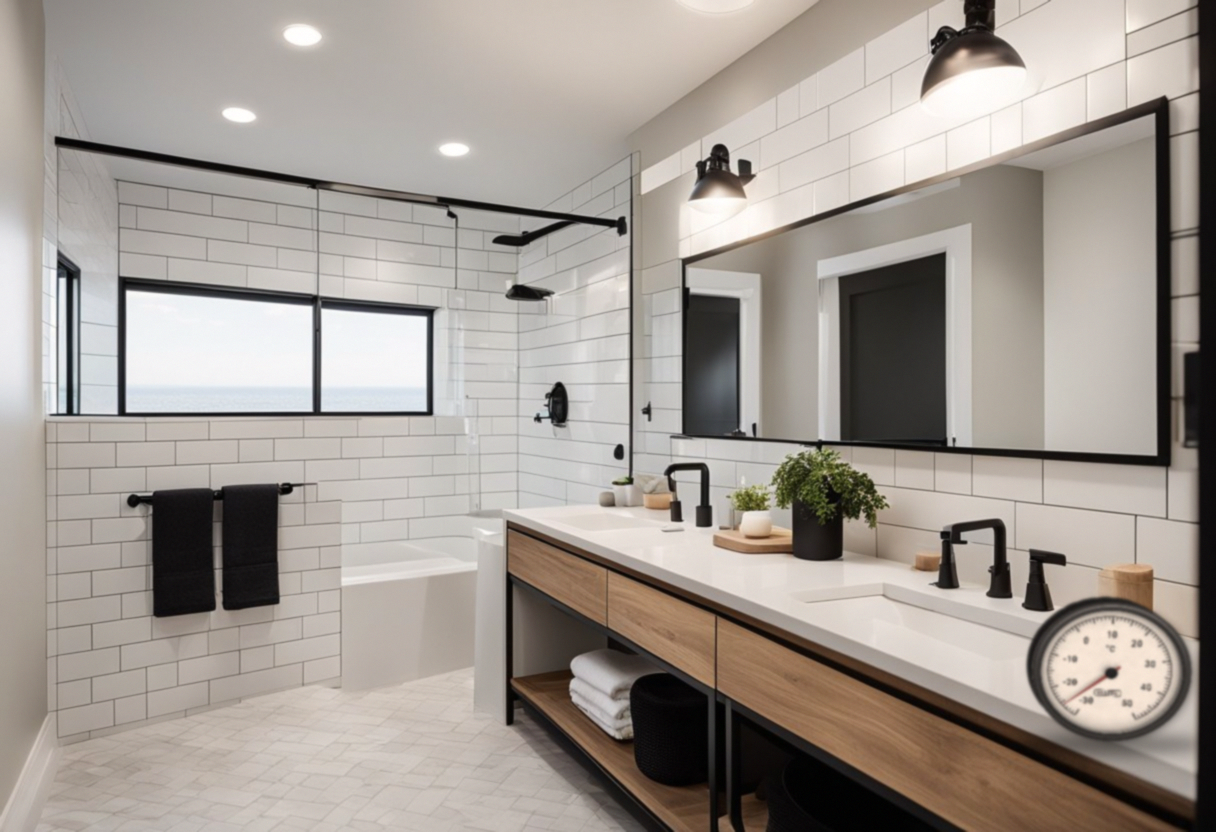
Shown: -25 °C
